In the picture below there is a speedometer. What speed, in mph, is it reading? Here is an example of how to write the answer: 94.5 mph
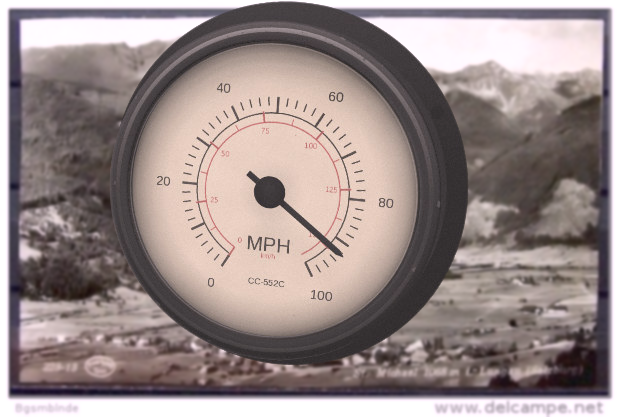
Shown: 92 mph
